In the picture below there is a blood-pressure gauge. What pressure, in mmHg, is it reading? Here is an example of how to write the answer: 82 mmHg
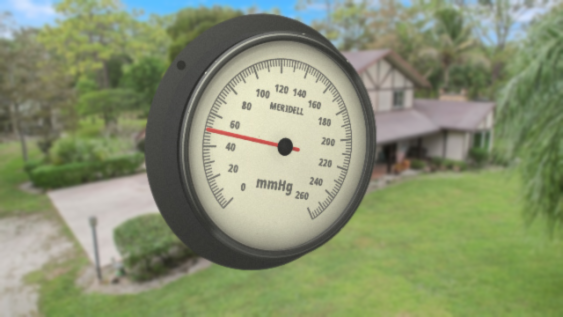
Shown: 50 mmHg
